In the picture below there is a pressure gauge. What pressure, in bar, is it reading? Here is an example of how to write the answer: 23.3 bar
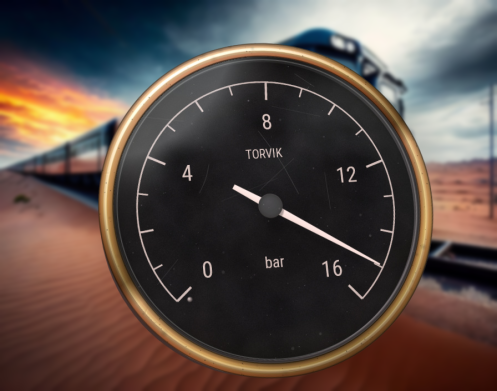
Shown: 15 bar
